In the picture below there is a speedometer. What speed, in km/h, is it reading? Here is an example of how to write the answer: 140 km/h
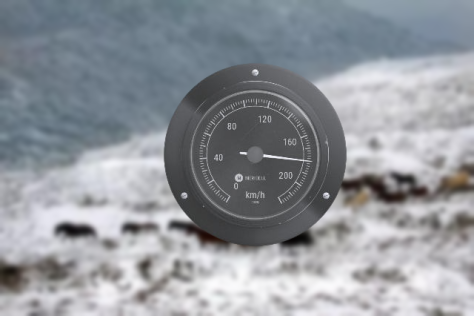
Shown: 180 km/h
